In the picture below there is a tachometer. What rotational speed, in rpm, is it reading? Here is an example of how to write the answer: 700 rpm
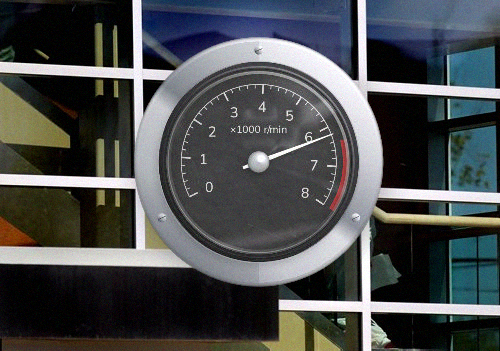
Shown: 6200 rpm
